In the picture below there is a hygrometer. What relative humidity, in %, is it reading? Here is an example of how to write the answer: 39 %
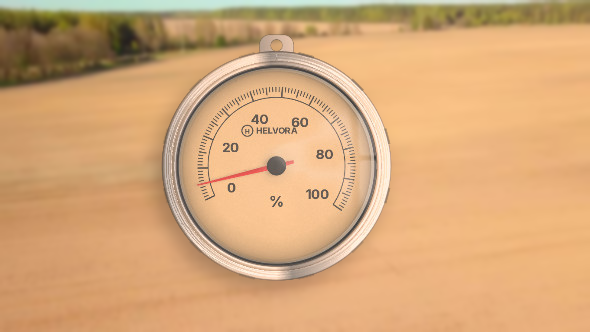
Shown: 5 %
